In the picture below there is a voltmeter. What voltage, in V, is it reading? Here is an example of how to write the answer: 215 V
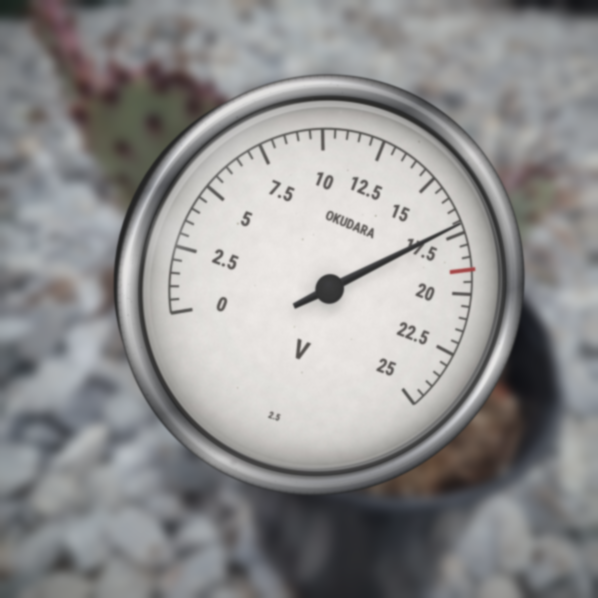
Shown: 17 V
